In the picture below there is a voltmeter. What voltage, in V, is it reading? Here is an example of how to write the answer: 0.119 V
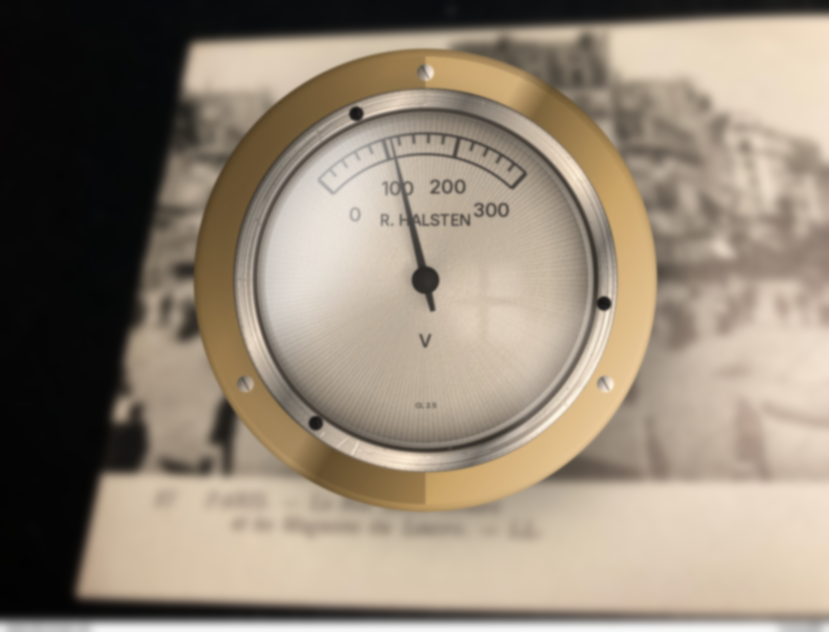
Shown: 110 V
